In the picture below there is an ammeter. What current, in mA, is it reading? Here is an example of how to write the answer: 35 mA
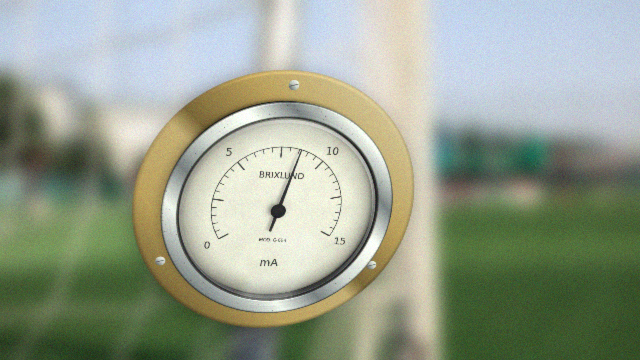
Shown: 8.5 mA
